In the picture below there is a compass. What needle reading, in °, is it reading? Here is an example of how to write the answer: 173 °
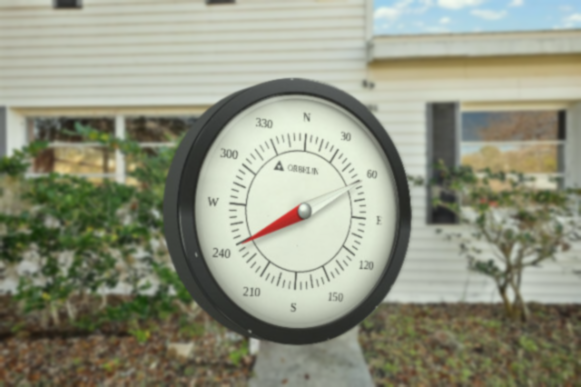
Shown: 240 °
